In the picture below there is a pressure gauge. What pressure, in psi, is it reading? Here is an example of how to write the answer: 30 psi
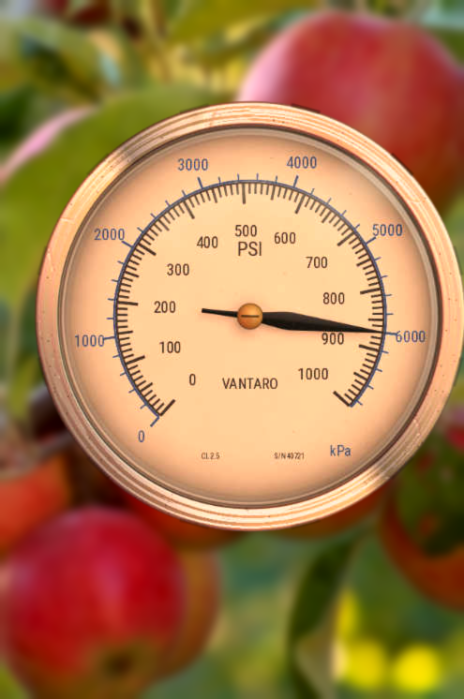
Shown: 870 psi
